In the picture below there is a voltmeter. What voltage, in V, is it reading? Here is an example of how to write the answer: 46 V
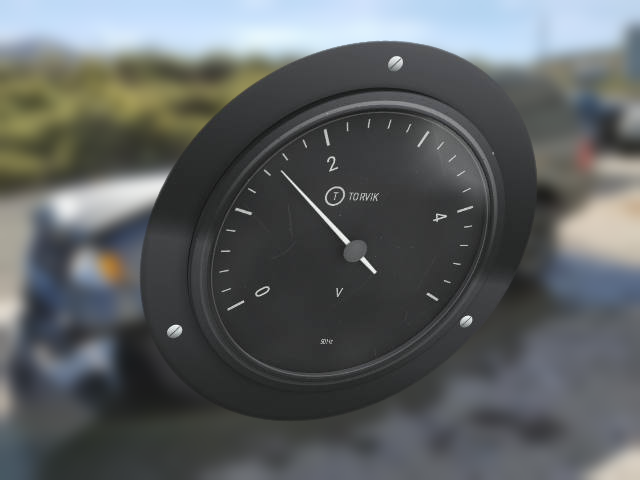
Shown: 1.5 V
